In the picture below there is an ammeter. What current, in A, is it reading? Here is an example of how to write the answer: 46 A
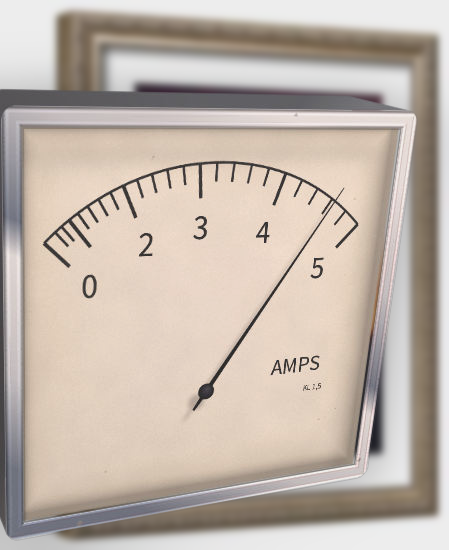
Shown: 4.6 A
